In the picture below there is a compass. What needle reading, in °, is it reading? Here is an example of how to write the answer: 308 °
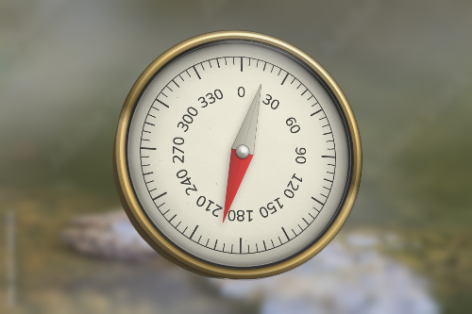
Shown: 195 °
